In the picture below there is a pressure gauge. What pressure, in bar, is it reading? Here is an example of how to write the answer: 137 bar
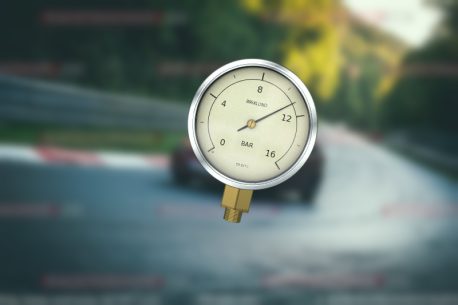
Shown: 11 bar
